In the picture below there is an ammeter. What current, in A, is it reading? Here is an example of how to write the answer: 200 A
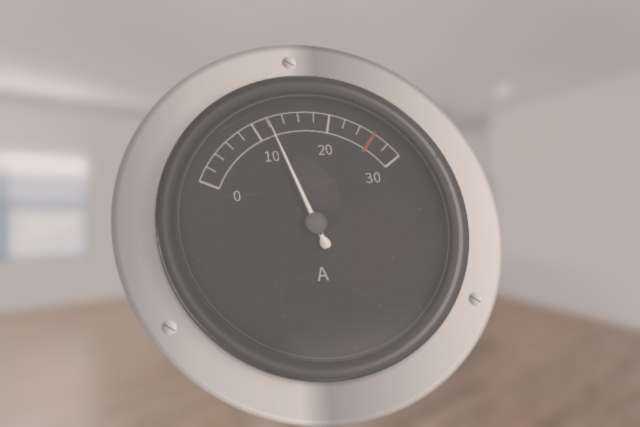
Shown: 12 A
